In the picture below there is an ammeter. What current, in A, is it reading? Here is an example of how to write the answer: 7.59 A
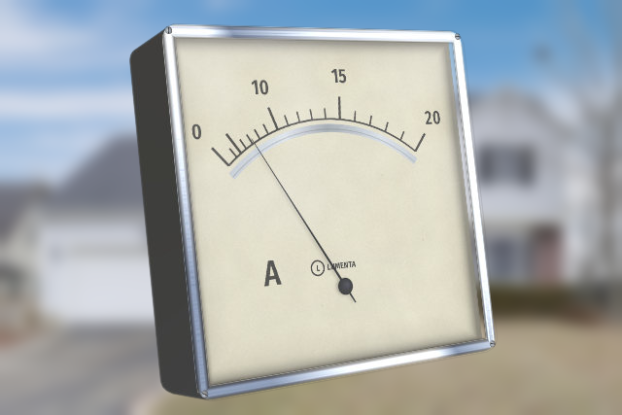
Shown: 7 A
